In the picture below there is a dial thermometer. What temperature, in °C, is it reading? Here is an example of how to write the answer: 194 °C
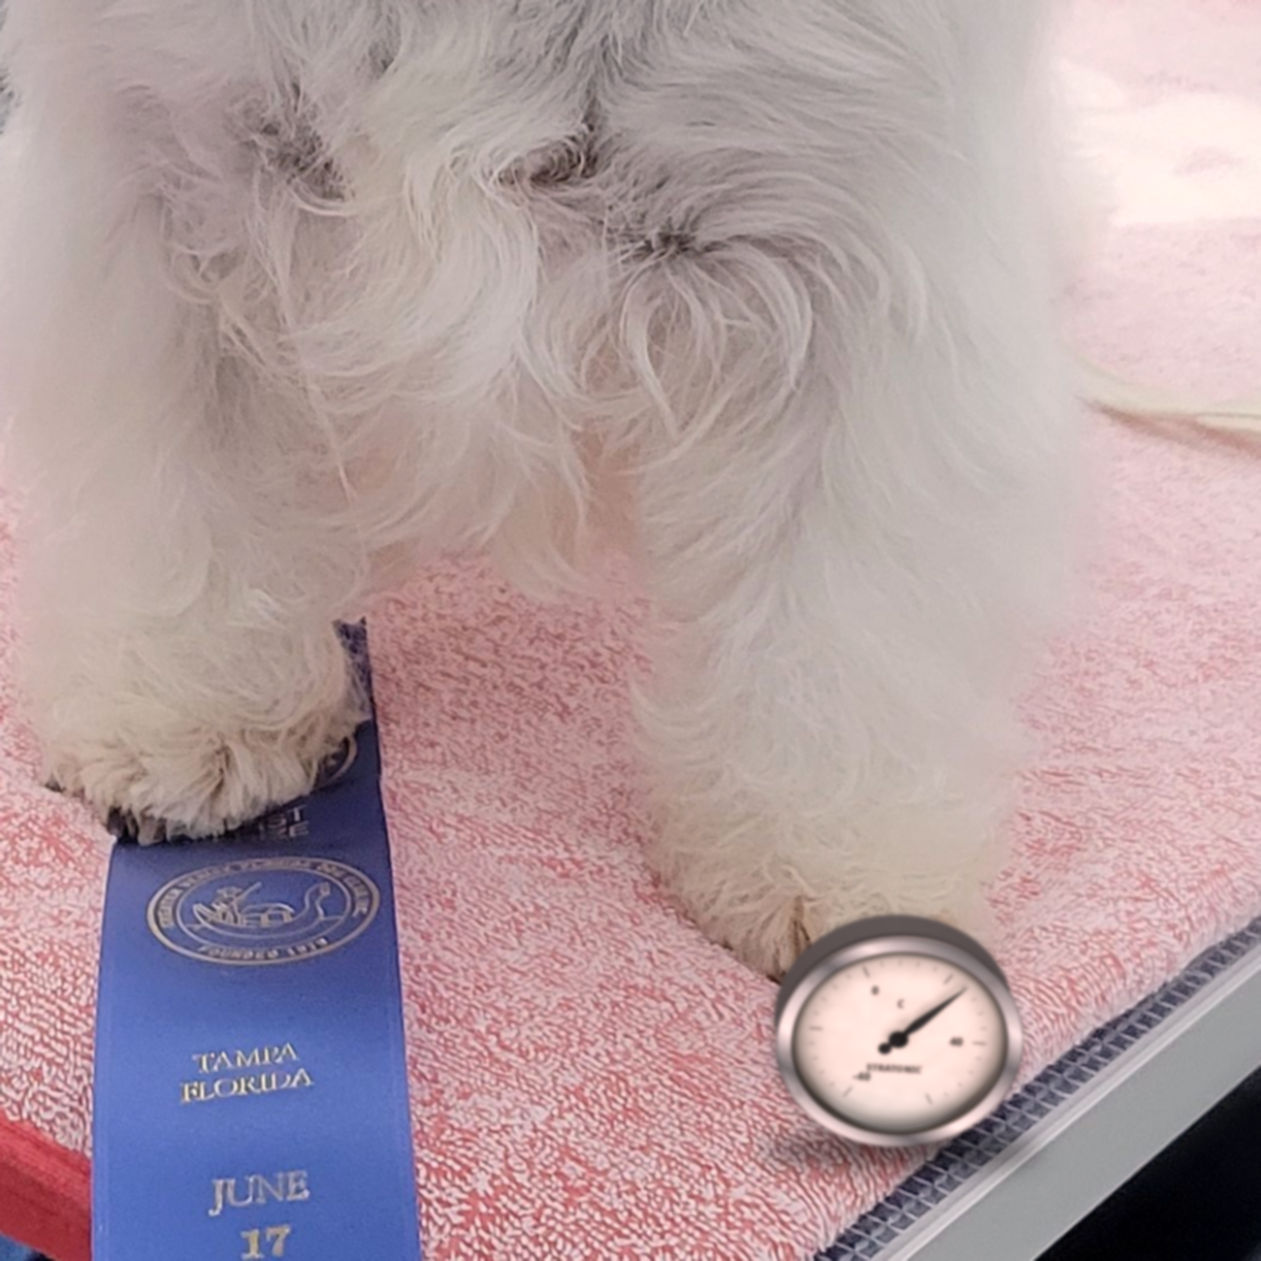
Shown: 24 °C
